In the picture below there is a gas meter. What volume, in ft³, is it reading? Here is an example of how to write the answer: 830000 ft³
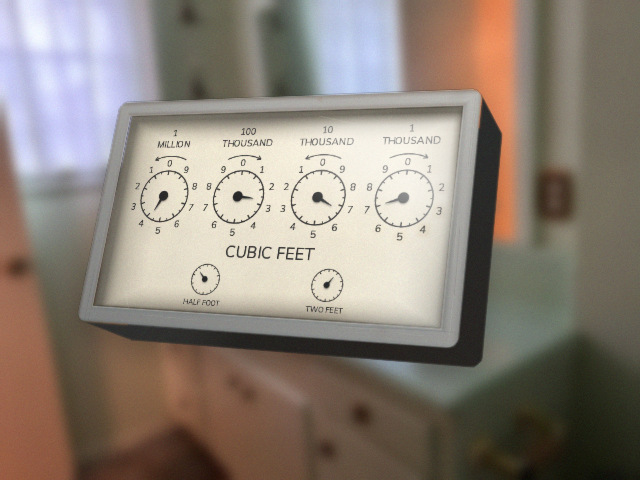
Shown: 426700 ft³
